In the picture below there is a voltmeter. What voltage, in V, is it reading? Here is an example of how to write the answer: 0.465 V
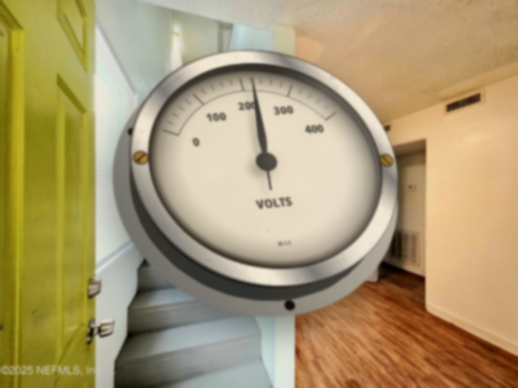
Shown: 220 V
